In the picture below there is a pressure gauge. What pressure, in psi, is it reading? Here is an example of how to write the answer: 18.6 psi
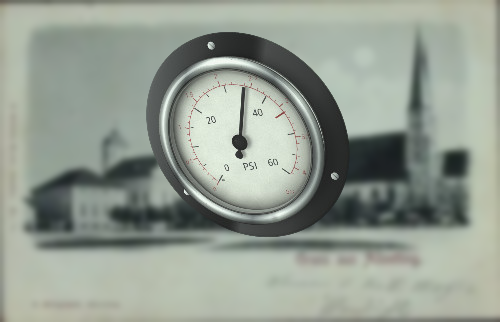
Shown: 35 psi
